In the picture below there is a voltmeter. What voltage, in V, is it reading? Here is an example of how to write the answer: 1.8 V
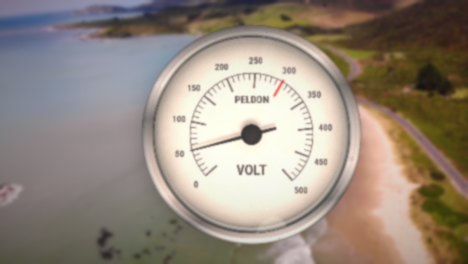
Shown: 50 V
